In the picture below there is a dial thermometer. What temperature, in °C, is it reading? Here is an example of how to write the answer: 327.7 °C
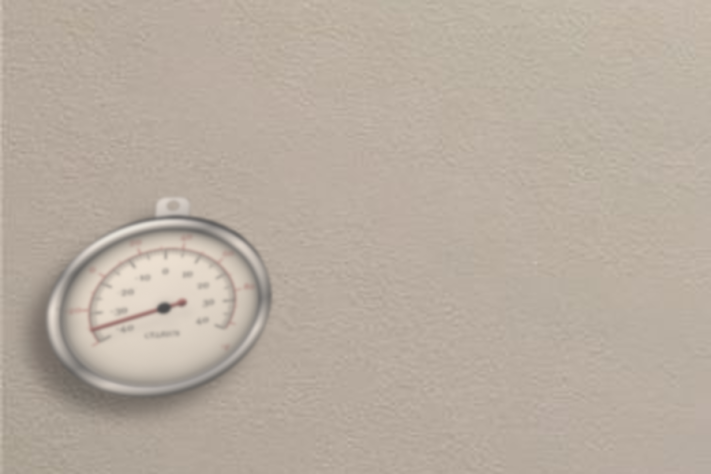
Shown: -35 °C
